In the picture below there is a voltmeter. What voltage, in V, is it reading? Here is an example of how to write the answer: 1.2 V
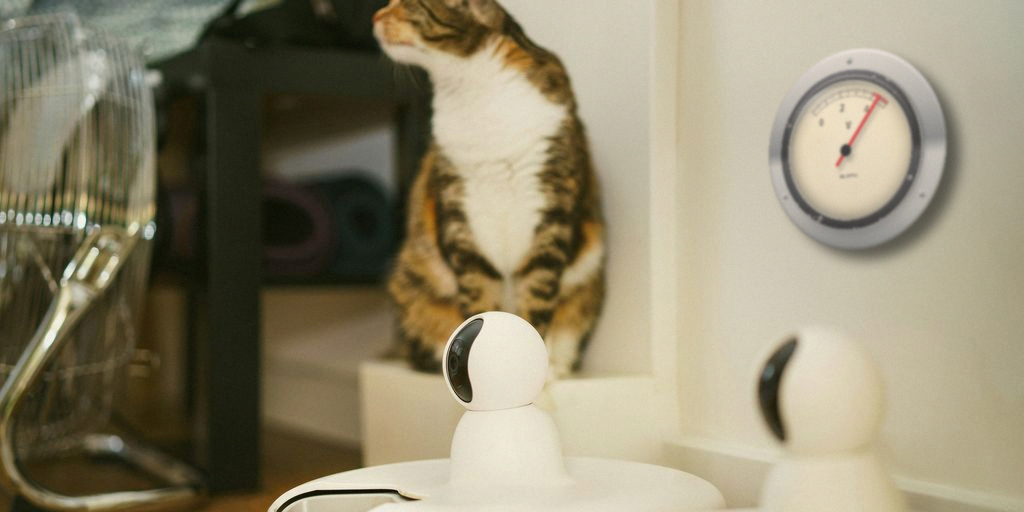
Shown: 4.5 V
